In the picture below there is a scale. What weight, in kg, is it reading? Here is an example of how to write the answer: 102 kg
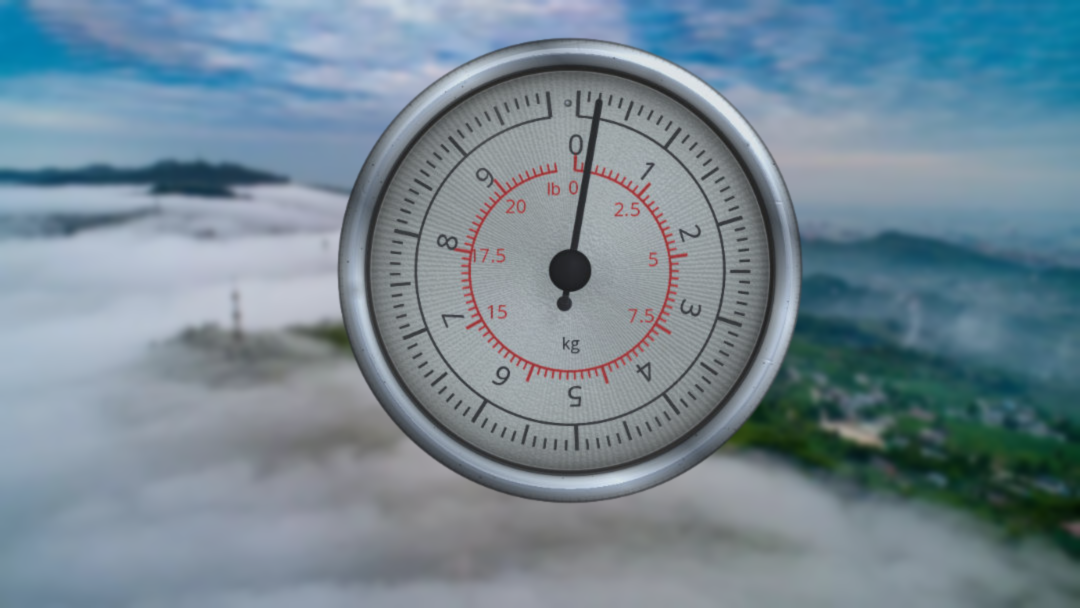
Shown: 0.2 kg
